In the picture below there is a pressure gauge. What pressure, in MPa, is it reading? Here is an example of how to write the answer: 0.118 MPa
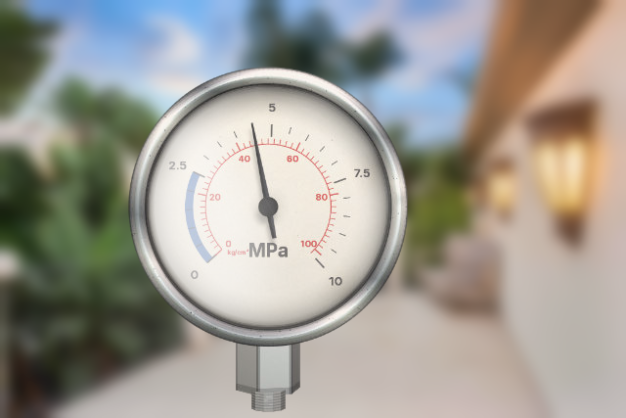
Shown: 4.5 MPa
